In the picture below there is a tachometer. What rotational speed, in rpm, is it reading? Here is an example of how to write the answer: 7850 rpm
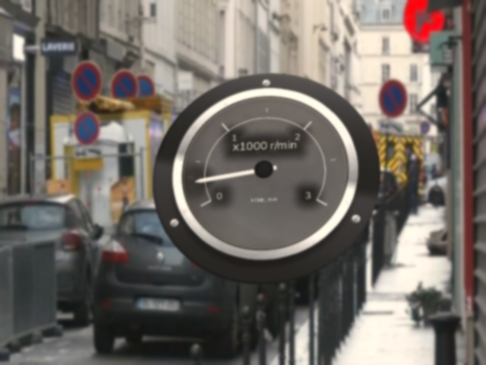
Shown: 250 rpm
